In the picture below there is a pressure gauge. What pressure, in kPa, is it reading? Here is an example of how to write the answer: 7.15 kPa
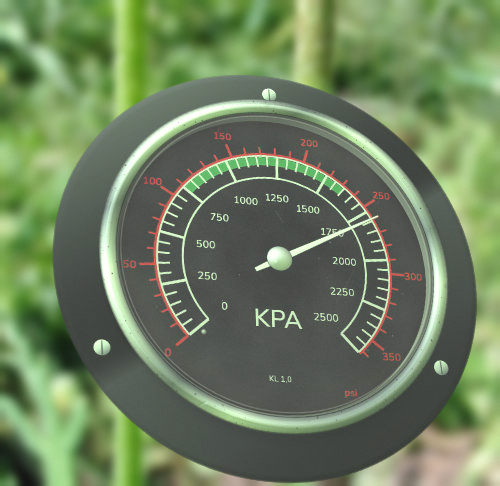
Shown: 1800 kPa
